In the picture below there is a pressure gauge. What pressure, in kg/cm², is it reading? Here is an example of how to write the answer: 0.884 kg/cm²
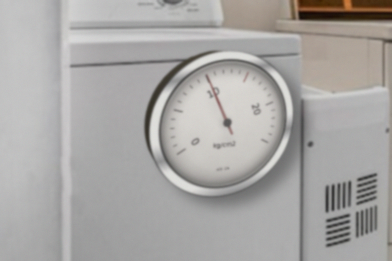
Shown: 10 kg/cm²
